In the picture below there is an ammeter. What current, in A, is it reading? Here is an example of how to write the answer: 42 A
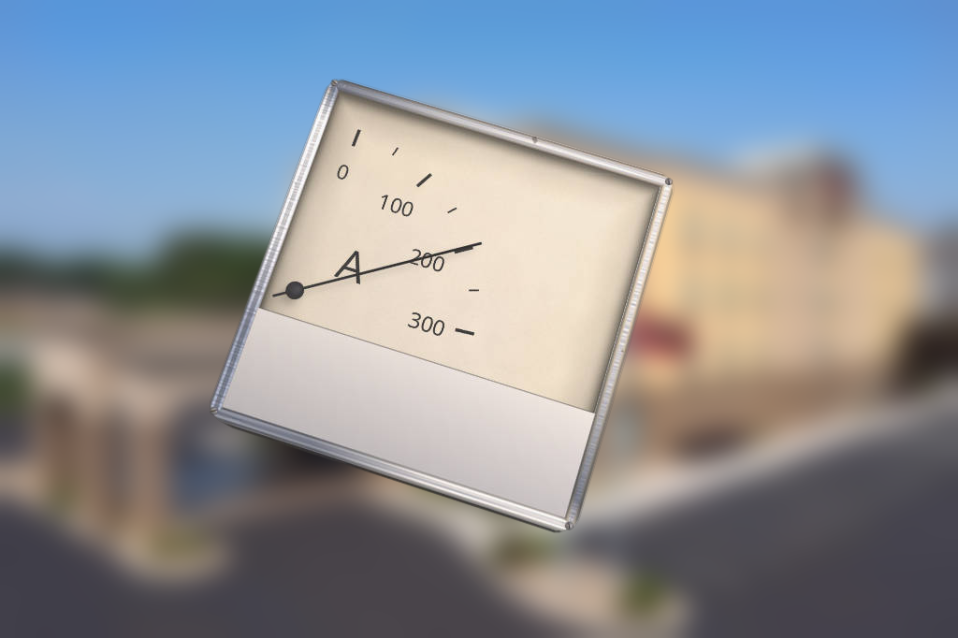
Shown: 200 A
